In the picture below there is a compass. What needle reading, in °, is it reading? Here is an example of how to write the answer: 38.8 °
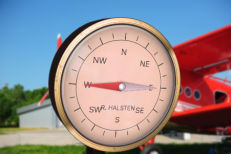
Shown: 270 °
